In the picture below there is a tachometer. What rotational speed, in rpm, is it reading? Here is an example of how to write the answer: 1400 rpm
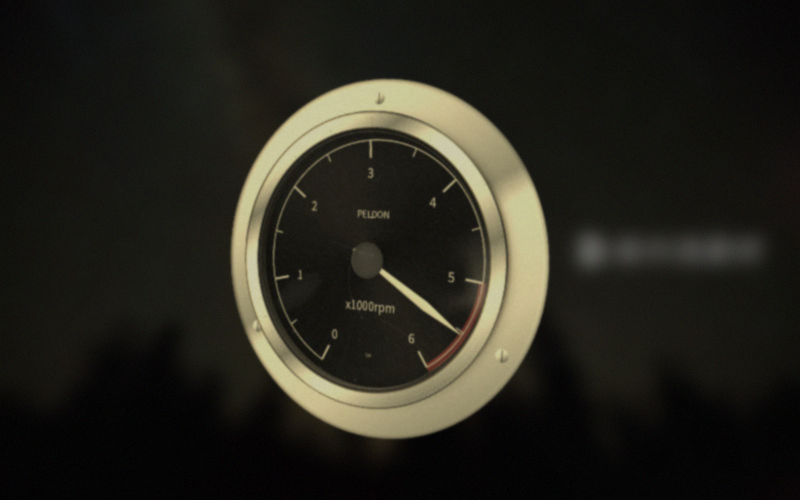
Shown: 5500 rpm
